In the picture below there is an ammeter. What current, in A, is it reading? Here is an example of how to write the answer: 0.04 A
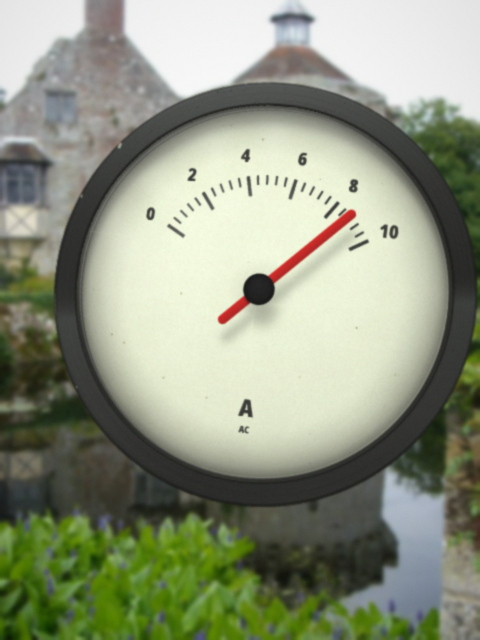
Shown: 8.8 A
